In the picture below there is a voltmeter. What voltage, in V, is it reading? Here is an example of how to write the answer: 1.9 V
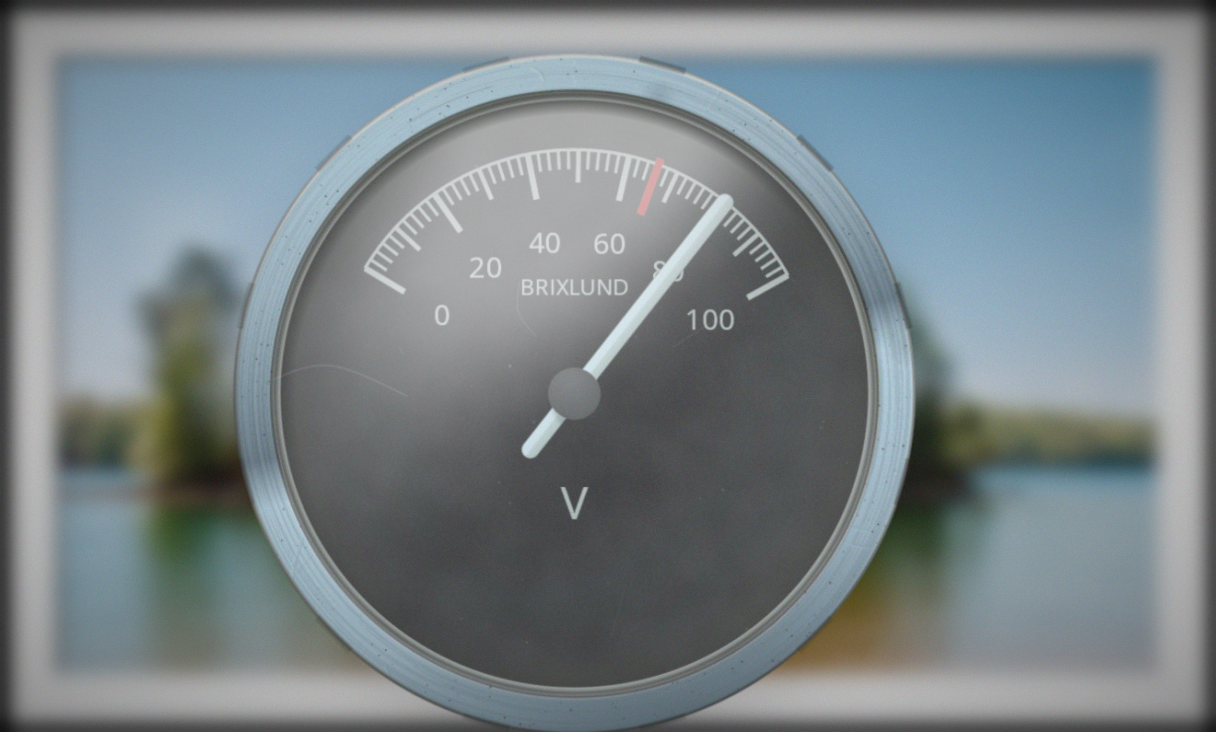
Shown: 81 V
